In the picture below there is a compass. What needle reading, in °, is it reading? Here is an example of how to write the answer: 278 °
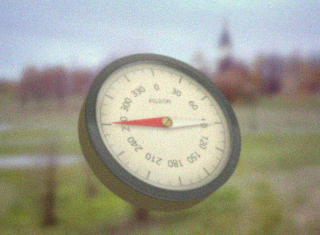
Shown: 270 °
